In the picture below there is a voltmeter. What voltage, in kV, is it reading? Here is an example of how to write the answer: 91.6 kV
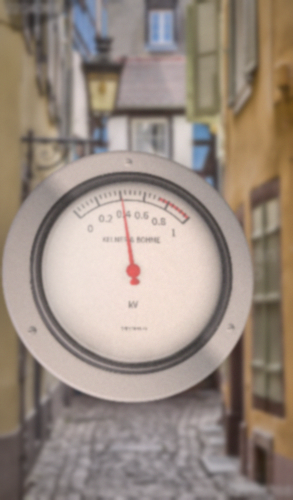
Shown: 0.4 kV
